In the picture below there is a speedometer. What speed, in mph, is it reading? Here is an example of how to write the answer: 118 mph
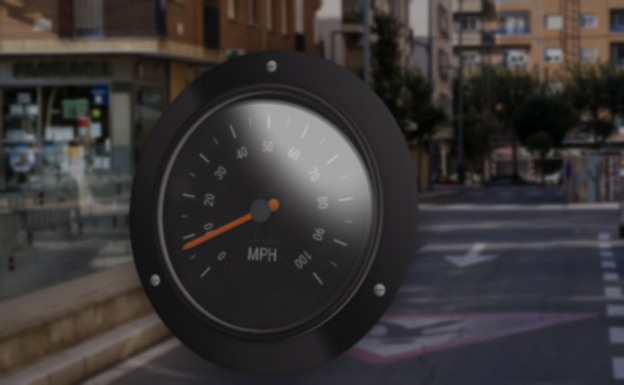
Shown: 7.5 mph
